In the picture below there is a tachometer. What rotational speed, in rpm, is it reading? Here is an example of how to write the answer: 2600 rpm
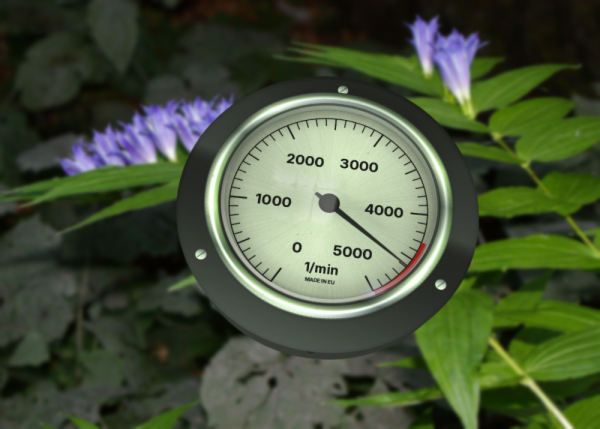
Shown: 4600 rpm
